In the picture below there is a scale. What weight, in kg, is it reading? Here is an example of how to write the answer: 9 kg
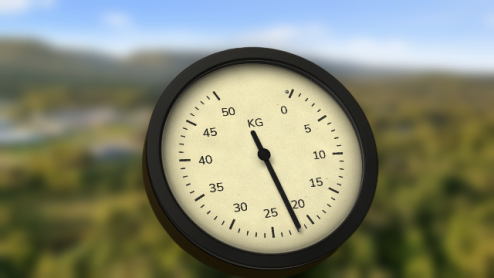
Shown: 22 kg
